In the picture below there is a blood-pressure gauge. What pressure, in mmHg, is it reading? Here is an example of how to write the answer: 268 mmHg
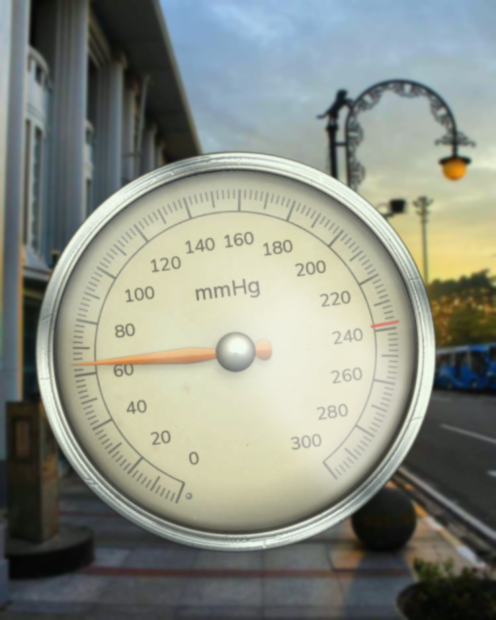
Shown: 64 mmHg
